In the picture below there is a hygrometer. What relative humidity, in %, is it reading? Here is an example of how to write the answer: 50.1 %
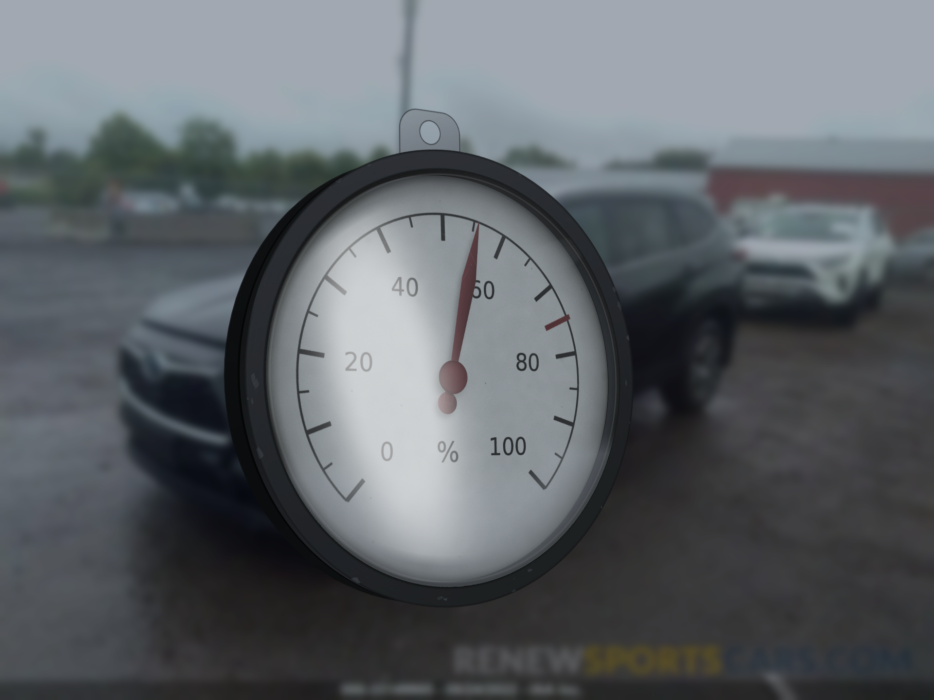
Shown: 55 %
